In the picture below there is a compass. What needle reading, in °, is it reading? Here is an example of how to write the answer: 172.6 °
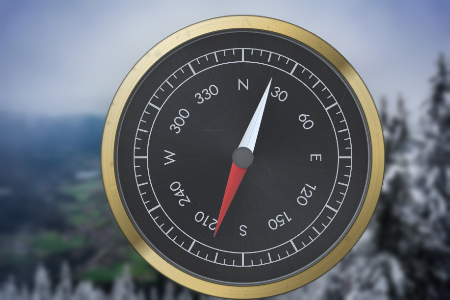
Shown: 200 °
